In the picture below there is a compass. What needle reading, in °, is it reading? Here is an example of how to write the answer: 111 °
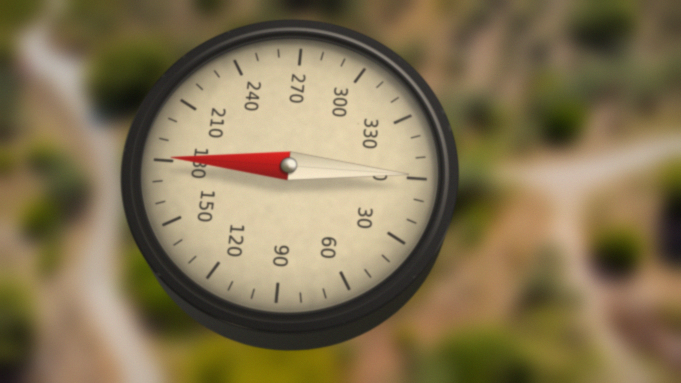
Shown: 180 °
